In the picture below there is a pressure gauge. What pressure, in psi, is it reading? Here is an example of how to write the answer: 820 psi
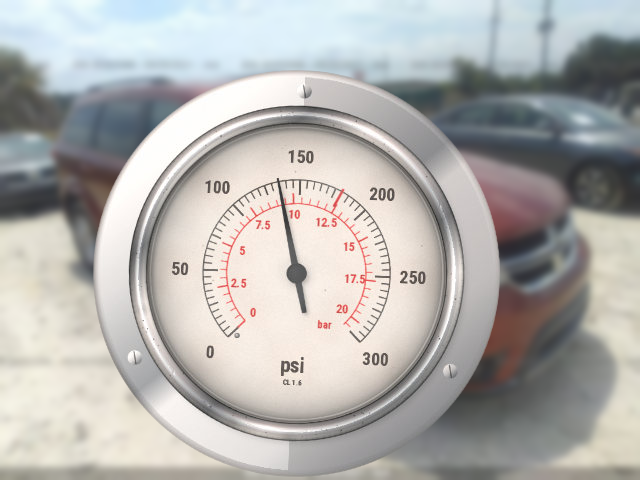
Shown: 135 psi
